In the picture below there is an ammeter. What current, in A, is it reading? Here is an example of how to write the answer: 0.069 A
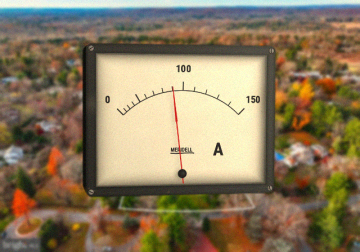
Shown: 90 A
